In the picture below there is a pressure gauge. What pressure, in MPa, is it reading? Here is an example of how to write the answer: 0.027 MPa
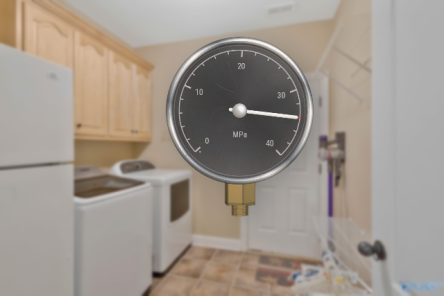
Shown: 34 MPa
